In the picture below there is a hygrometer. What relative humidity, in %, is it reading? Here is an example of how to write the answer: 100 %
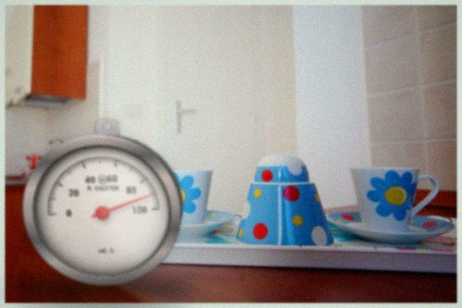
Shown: 90 %
